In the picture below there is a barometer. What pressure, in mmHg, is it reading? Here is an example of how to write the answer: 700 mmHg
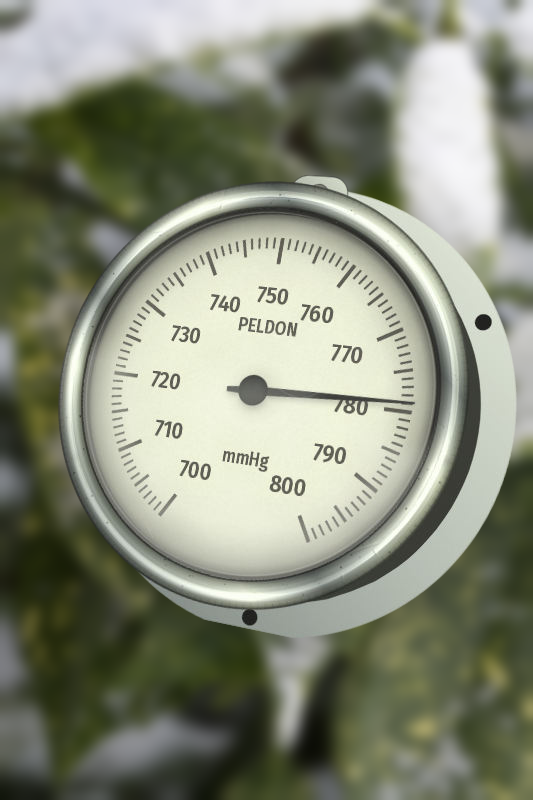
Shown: 779 mmHg
